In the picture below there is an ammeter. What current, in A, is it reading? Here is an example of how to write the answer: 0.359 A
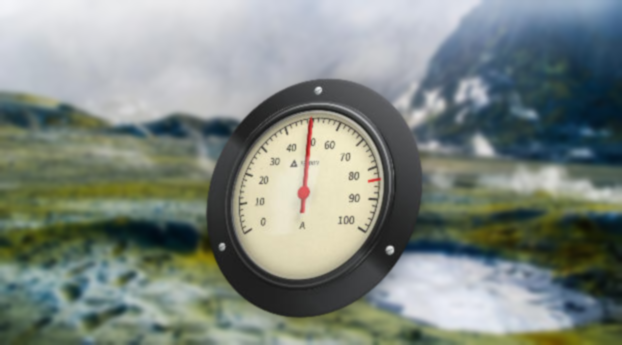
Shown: 50 A
